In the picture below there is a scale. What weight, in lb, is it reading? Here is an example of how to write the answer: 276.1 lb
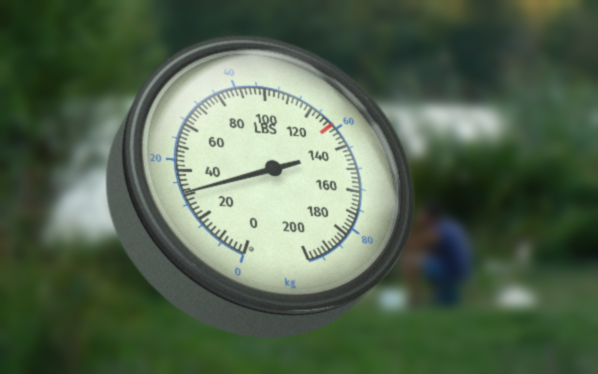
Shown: 30 lb
